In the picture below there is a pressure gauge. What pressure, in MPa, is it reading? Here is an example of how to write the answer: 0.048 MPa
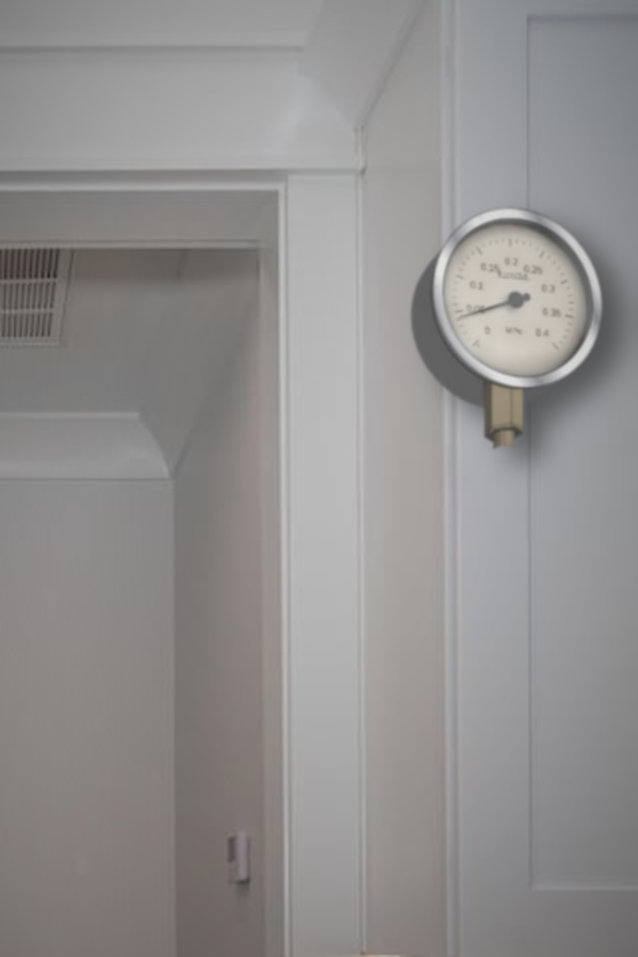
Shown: 0.04 MPa
